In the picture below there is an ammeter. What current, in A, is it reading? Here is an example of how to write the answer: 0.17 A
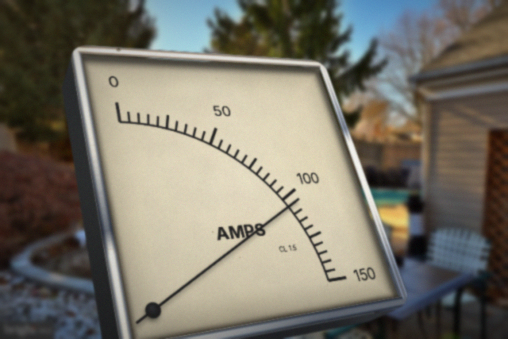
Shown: 105 A
